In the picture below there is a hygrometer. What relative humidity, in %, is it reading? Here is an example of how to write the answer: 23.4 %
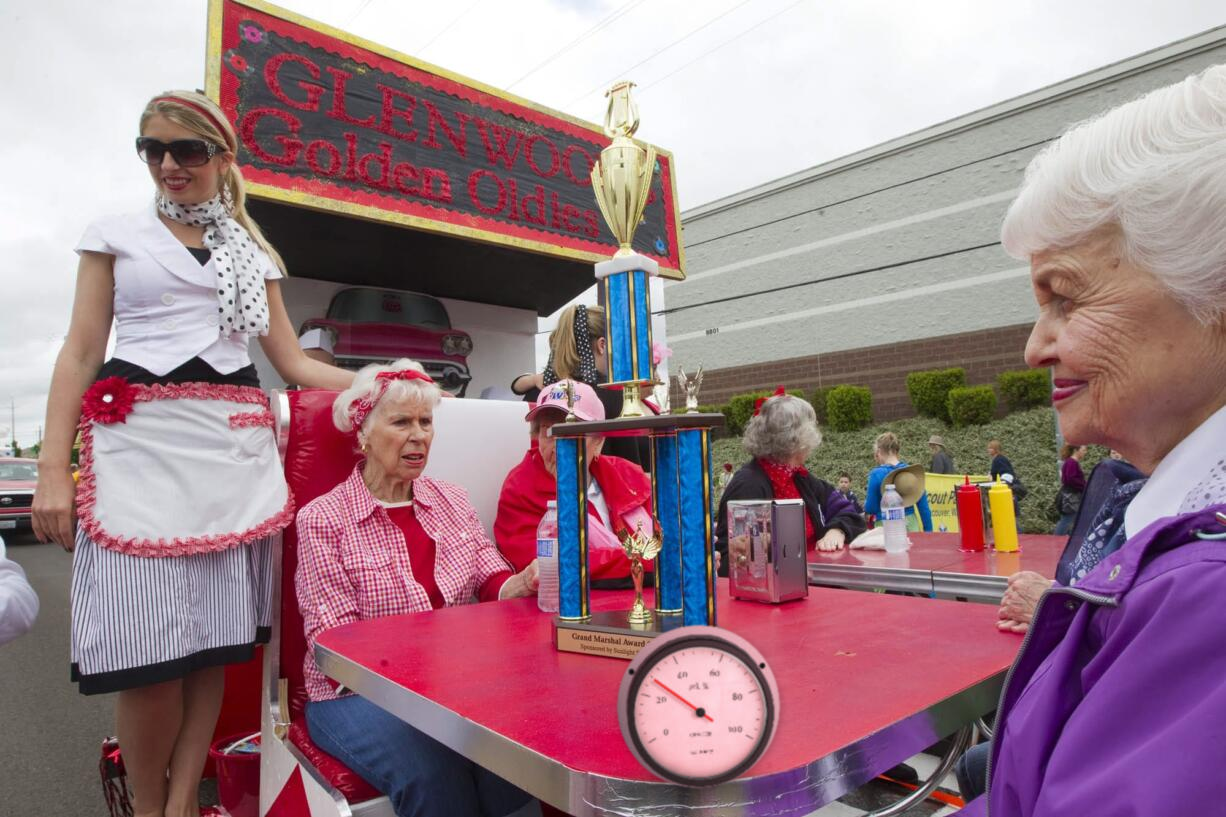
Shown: 28 %
